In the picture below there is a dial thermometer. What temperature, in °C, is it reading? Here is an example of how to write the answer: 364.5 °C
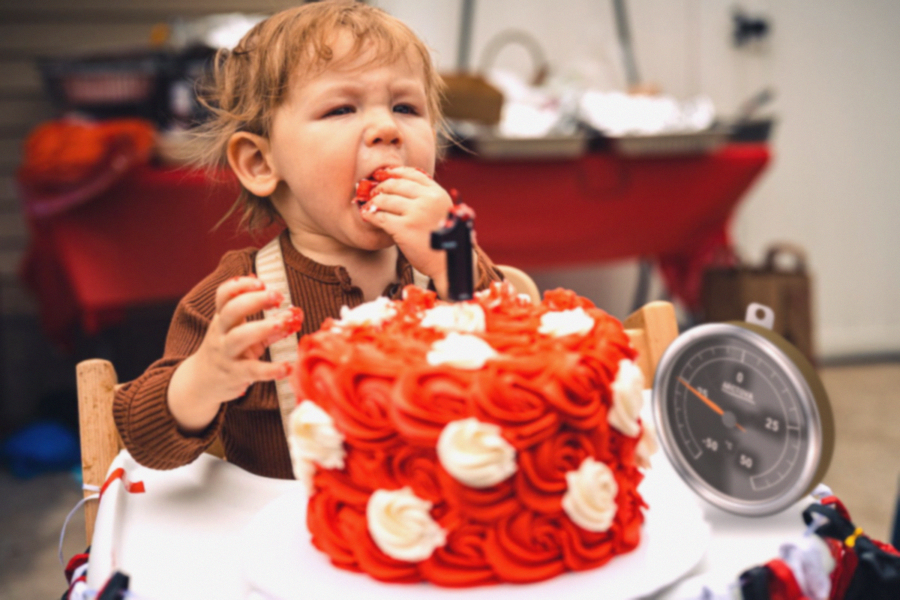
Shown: -25 °C
